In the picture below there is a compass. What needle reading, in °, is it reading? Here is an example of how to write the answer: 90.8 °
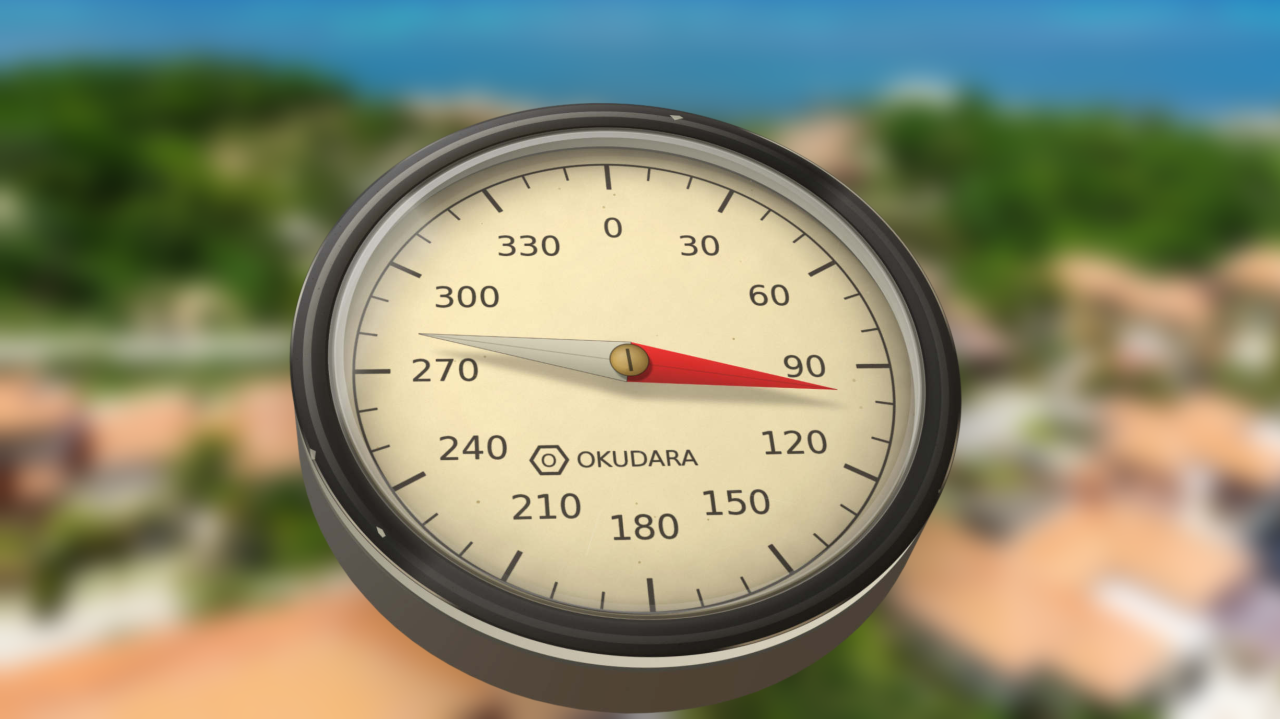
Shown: 100 °
